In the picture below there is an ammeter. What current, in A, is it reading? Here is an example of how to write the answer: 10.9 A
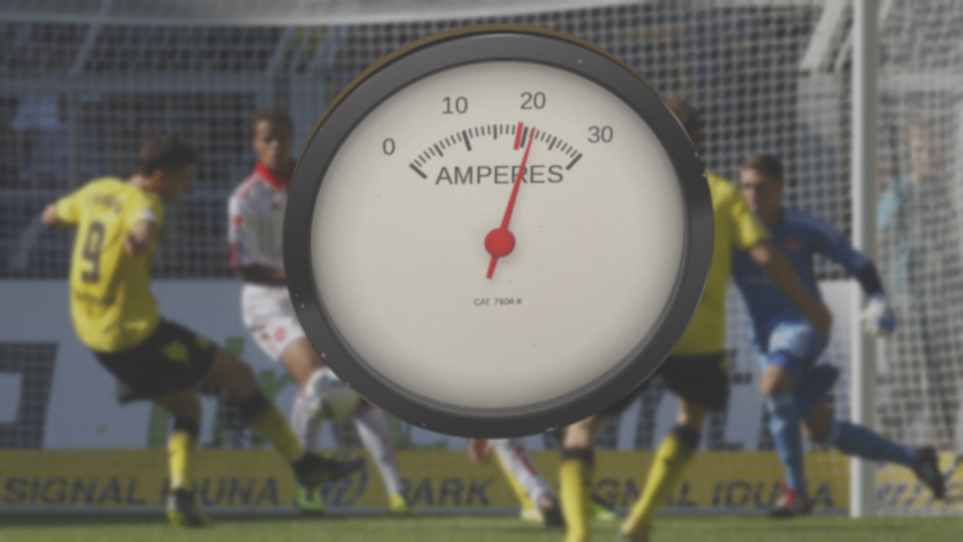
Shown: 21 A
